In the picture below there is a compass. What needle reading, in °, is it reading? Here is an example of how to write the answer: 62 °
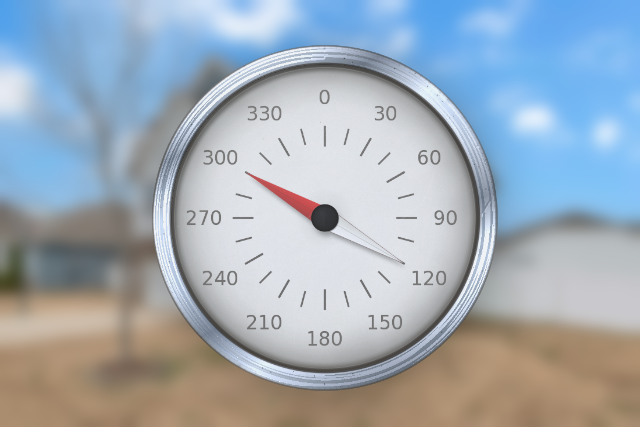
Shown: 300 °
